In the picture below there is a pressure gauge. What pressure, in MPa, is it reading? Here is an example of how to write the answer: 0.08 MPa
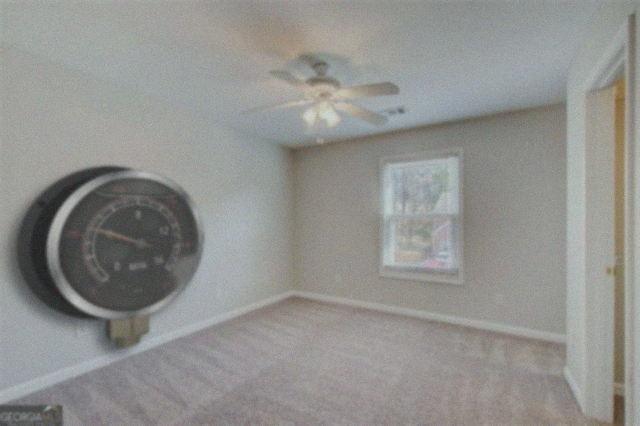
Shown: 4 MPa
